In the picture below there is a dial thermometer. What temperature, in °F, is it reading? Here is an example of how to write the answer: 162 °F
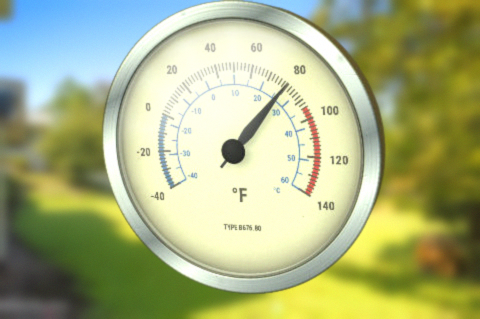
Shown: 80 °F
